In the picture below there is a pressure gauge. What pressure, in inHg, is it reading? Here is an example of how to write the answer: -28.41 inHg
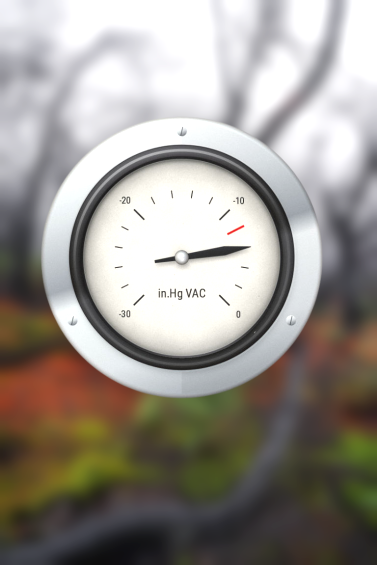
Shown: -6 inHg
